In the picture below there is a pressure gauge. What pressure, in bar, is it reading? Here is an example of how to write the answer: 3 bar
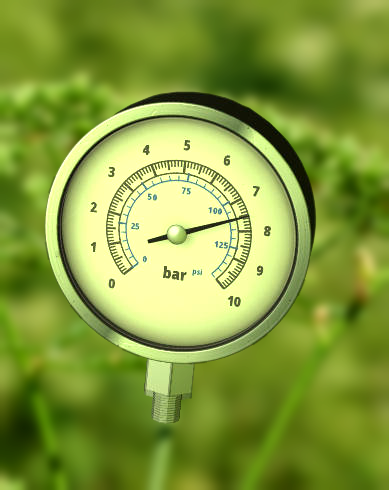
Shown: 7.5 bar
